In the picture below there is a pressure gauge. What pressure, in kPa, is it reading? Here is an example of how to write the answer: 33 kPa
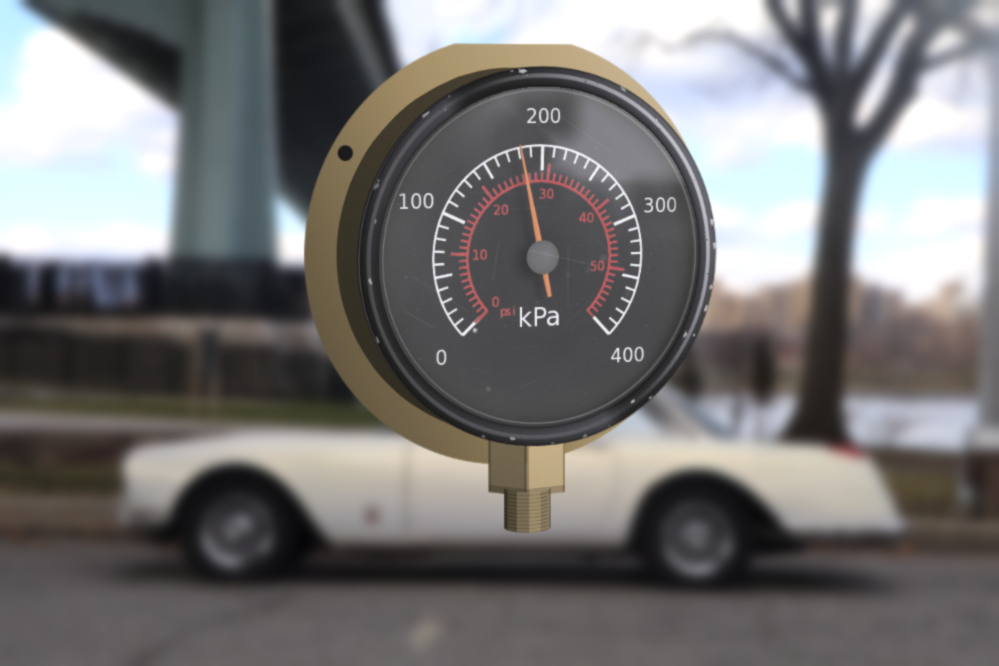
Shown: 180 kPa
